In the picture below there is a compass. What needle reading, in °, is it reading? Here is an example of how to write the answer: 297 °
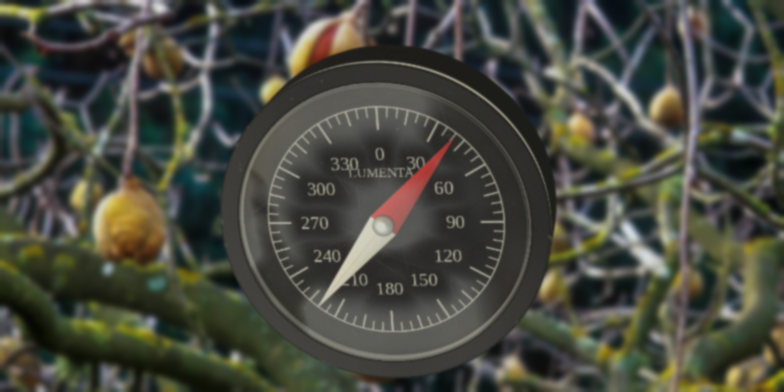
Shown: 40 °
